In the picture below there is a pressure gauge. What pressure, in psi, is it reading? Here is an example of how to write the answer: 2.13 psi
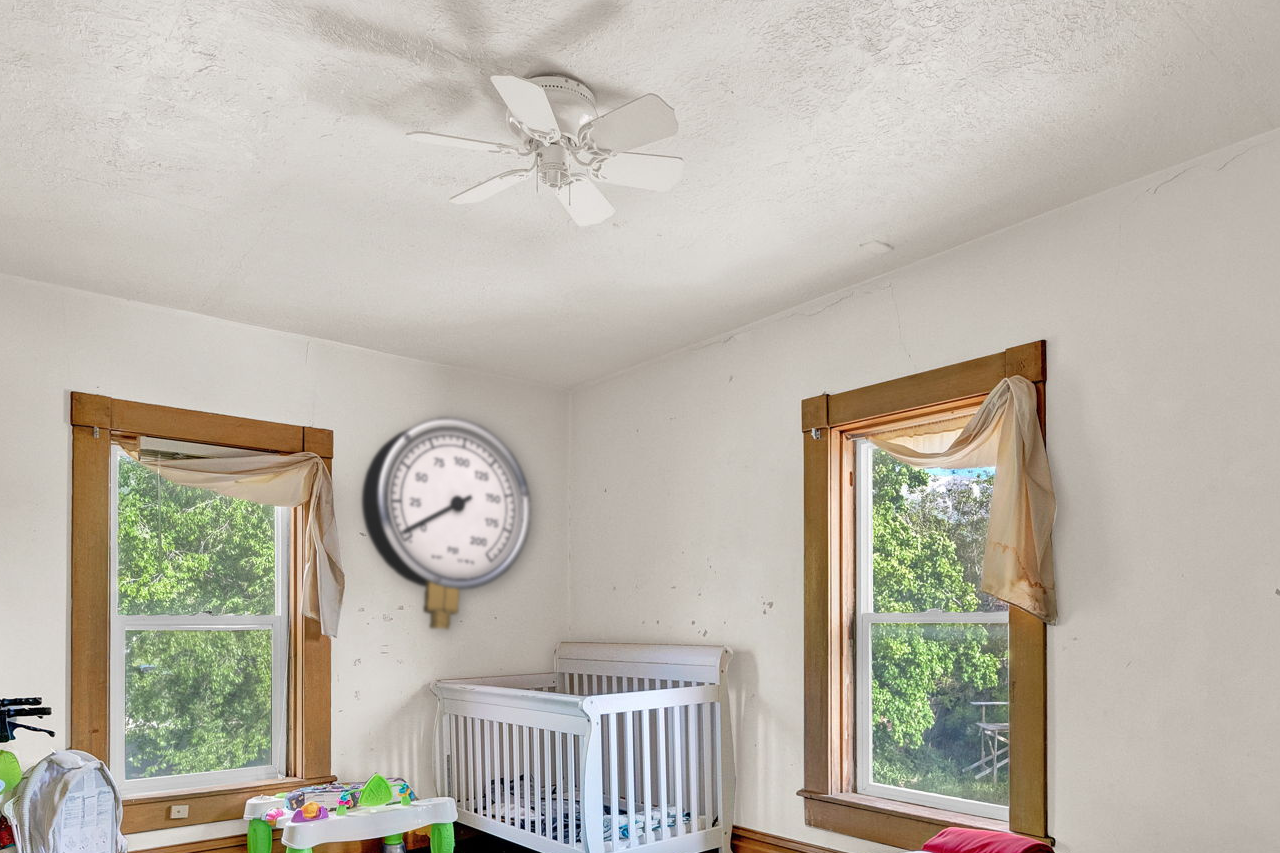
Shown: 5 psi
